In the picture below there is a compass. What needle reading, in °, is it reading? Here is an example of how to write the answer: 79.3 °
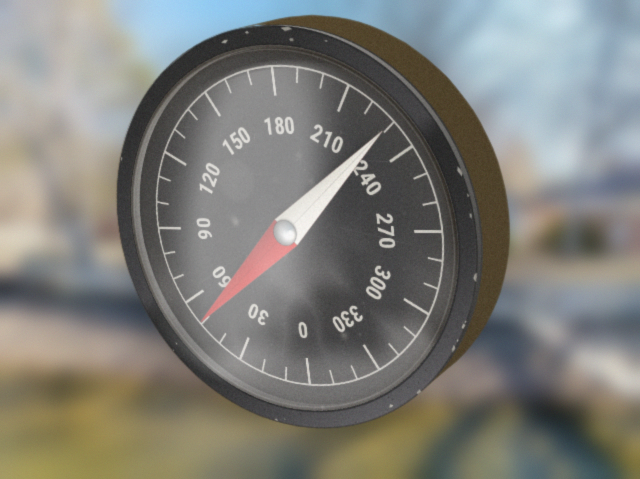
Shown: 50 °
